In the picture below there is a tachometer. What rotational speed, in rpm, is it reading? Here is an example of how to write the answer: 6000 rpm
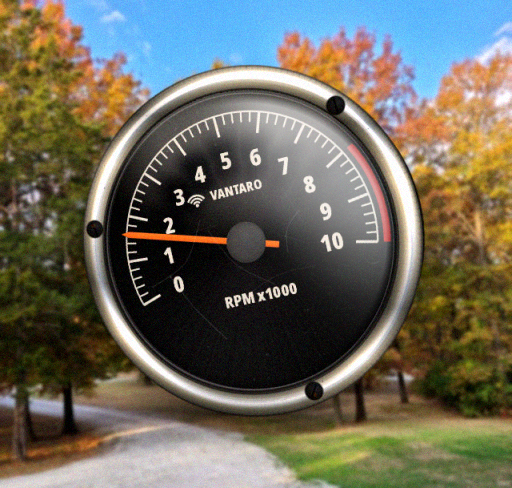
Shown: 1600 rpm
